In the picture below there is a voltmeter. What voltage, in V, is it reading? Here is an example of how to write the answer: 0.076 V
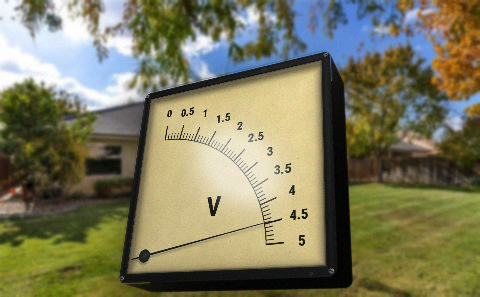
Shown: 4.5 V
